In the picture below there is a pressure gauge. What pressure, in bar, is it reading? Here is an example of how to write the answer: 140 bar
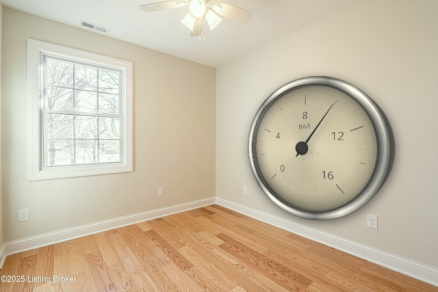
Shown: 10 bar
